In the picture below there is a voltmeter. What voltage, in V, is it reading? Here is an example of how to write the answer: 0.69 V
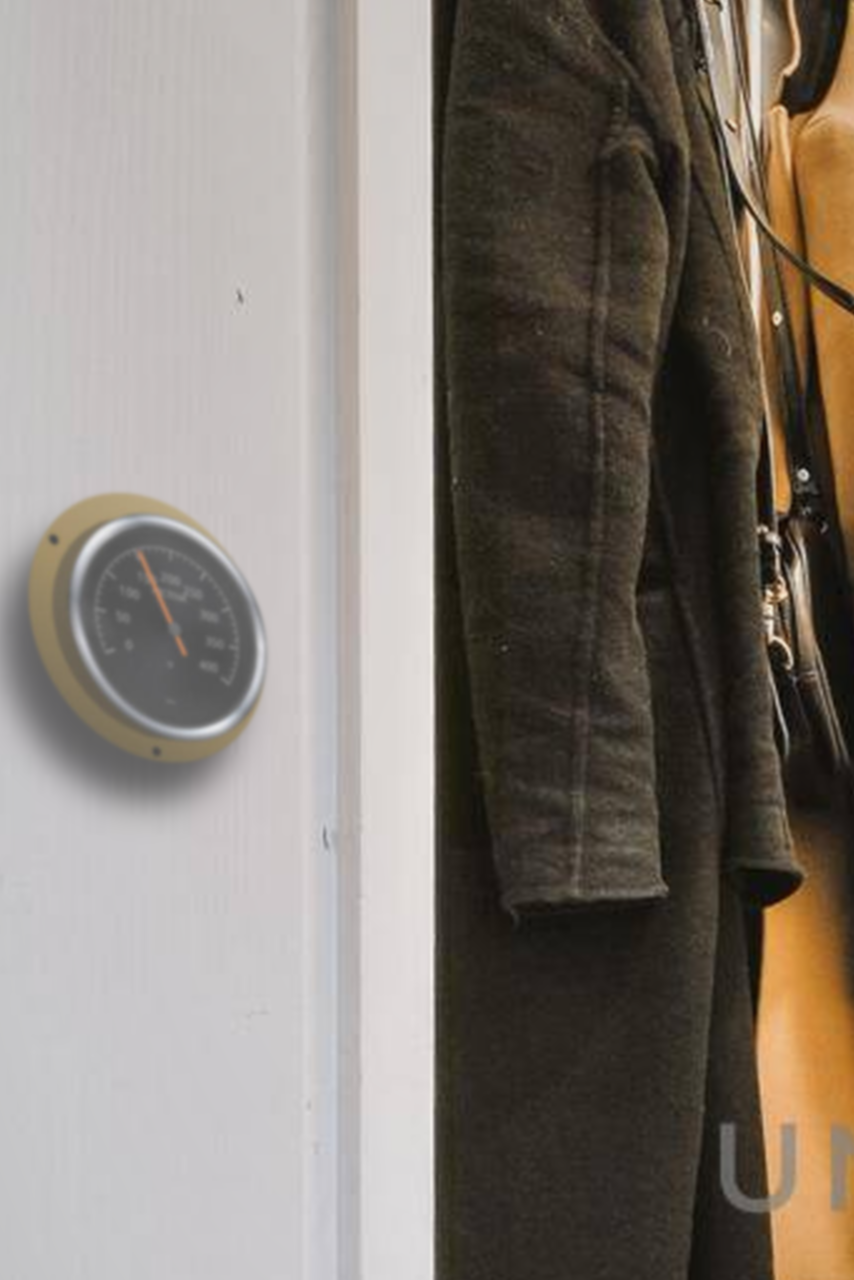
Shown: 150 V
